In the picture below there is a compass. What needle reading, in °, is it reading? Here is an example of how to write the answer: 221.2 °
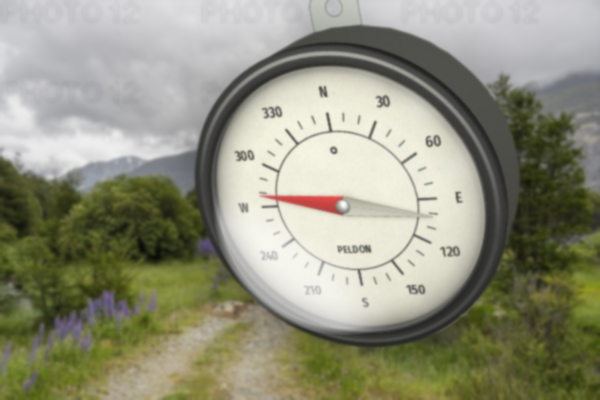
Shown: 280 °
